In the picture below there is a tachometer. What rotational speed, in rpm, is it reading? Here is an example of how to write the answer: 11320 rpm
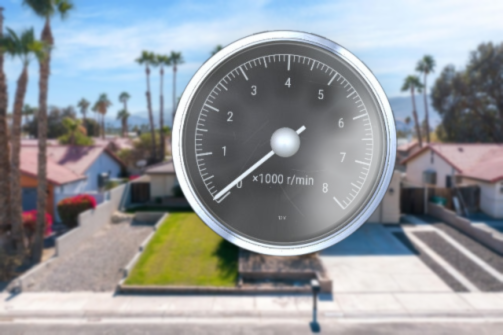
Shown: 100 rpm
